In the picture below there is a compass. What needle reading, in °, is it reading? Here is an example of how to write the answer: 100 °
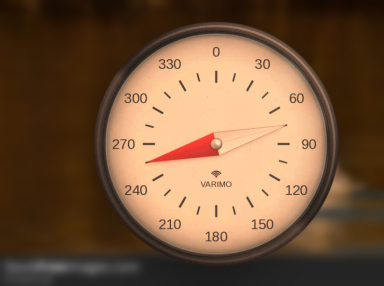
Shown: 255 °
